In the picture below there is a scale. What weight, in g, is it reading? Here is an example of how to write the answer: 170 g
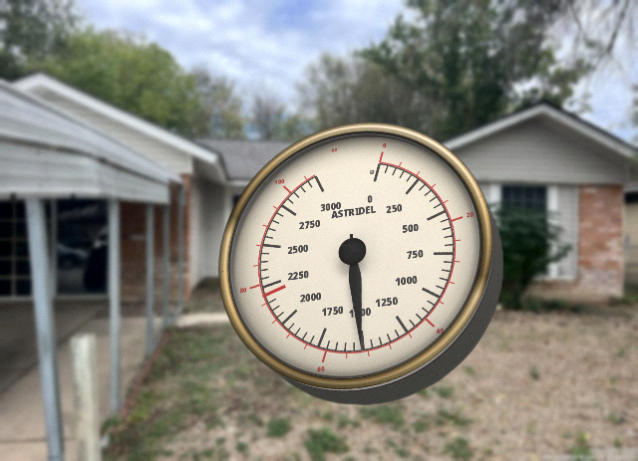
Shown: 1500 g
